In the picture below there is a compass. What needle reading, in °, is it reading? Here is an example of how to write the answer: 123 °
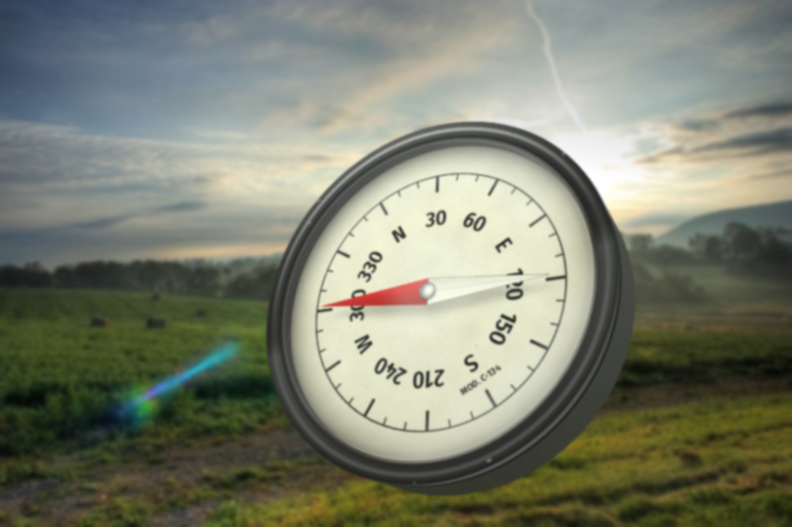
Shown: 300 °
